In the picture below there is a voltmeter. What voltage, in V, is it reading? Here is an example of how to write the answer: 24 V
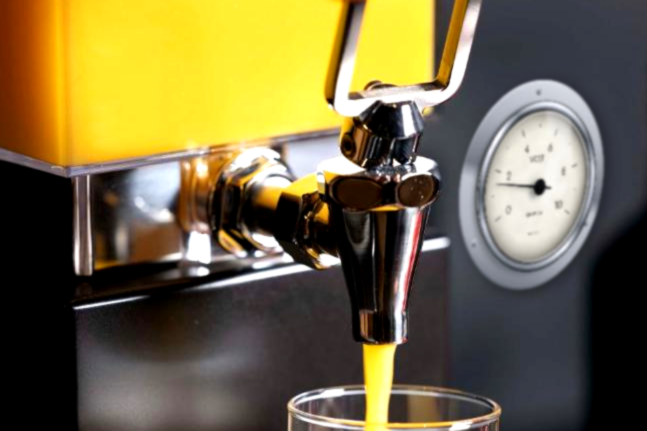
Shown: 1.5 V
